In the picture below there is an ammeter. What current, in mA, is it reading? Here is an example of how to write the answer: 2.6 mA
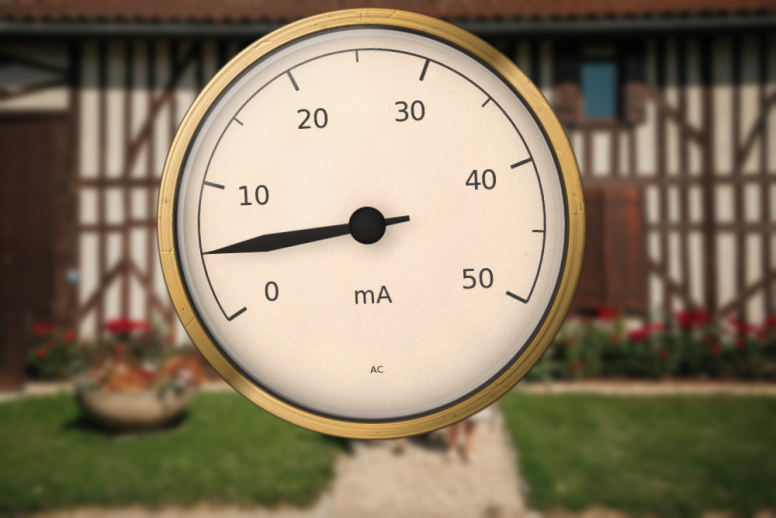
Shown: 5 mA
